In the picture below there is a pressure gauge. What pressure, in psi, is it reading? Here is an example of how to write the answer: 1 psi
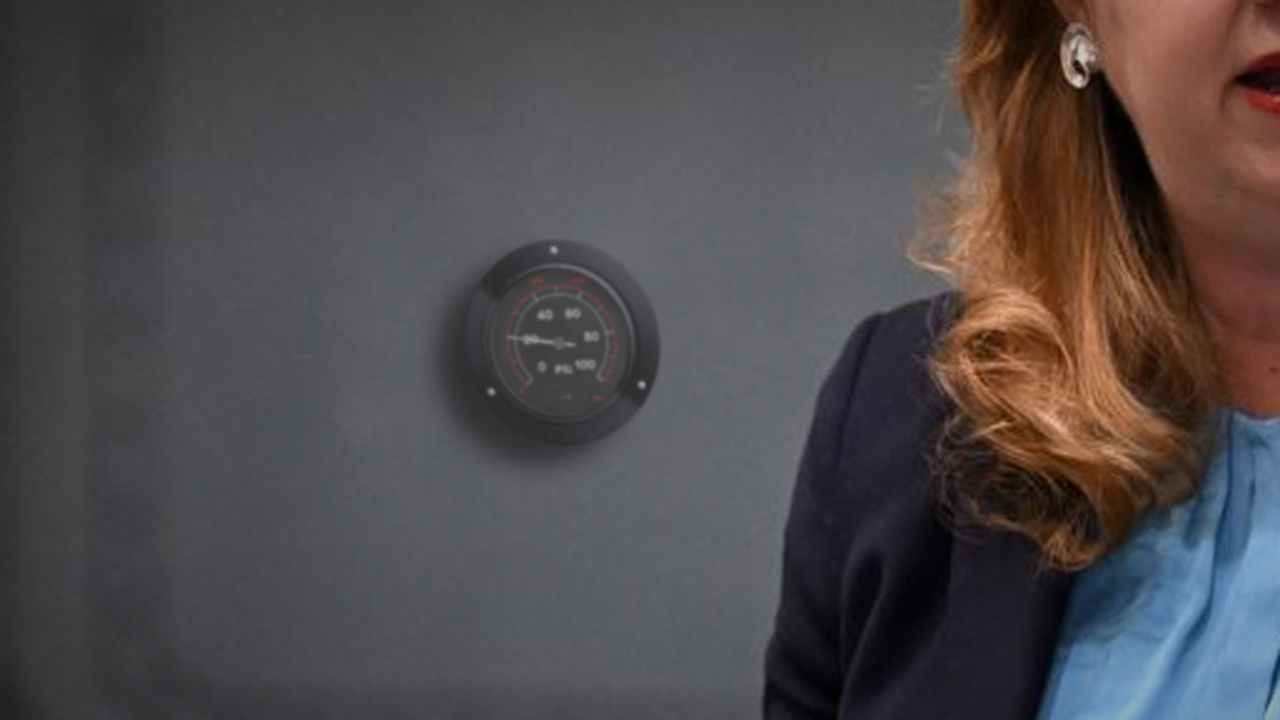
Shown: 20 psi
